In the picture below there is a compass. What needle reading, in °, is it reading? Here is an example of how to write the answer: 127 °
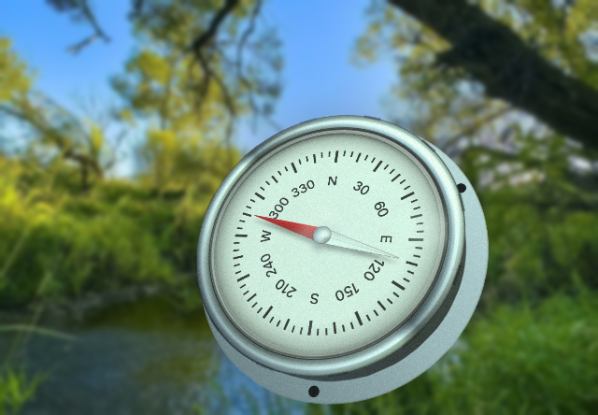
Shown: 285 °
